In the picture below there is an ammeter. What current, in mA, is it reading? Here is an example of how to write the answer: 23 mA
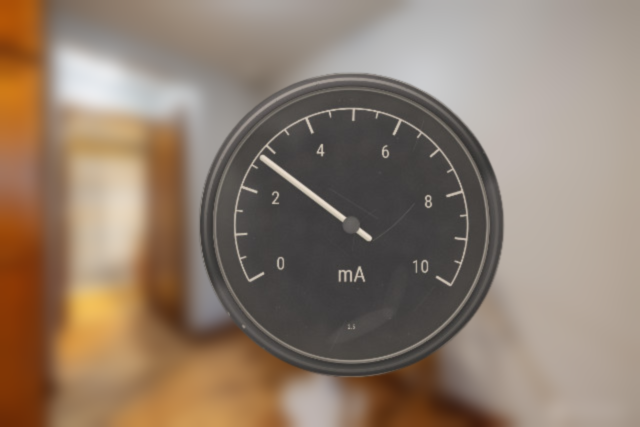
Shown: 2.75 mA
